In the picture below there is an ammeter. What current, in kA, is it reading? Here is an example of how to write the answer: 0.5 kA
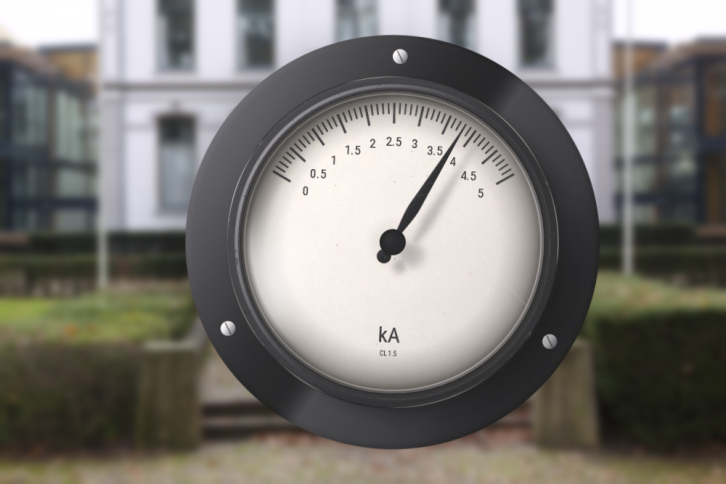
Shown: 3.8 kA
